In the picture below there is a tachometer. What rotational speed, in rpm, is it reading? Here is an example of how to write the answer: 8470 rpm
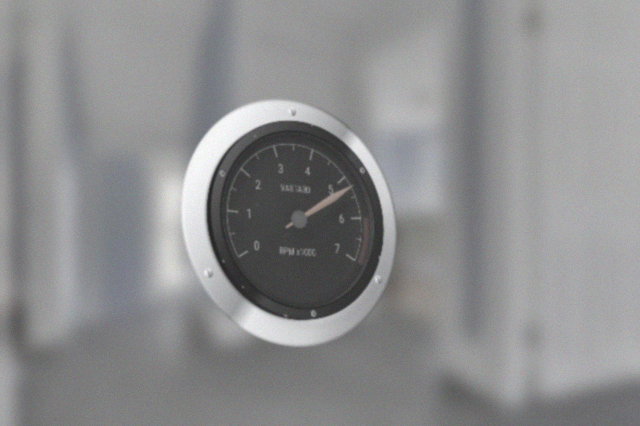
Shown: 5250 rpm
